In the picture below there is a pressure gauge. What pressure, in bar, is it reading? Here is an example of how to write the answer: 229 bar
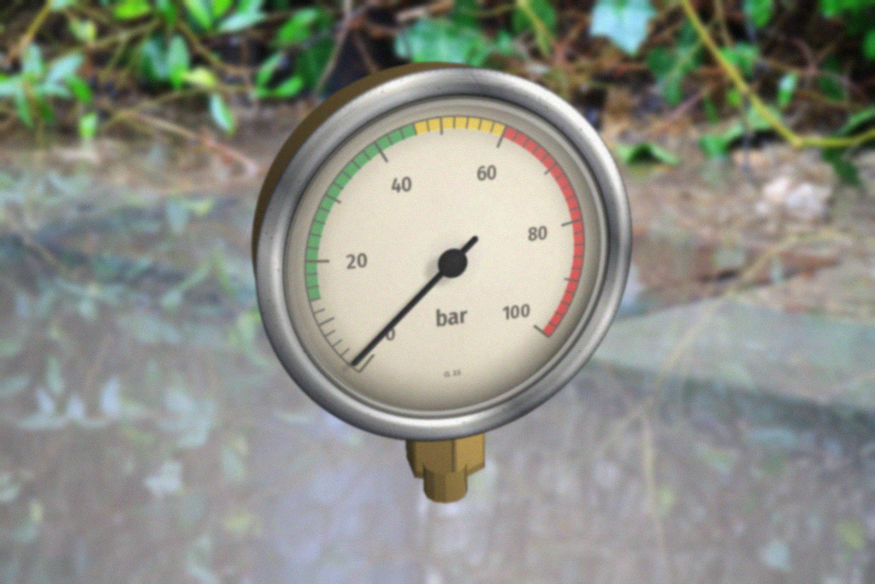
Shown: 2 bar
